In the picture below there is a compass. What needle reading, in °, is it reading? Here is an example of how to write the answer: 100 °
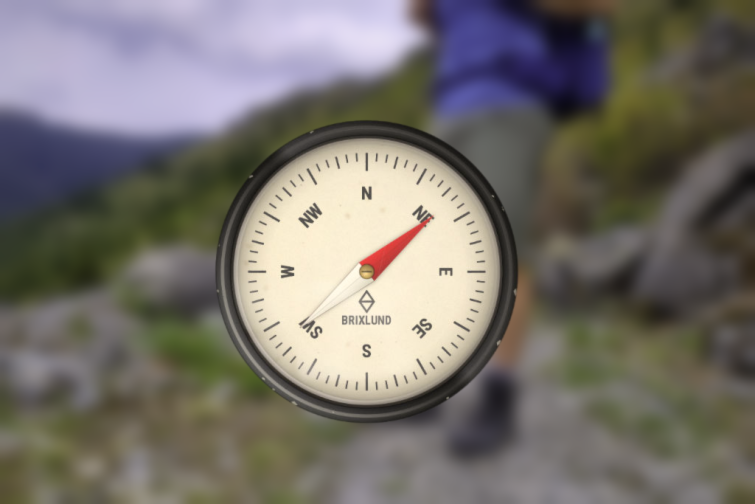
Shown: 50 °
